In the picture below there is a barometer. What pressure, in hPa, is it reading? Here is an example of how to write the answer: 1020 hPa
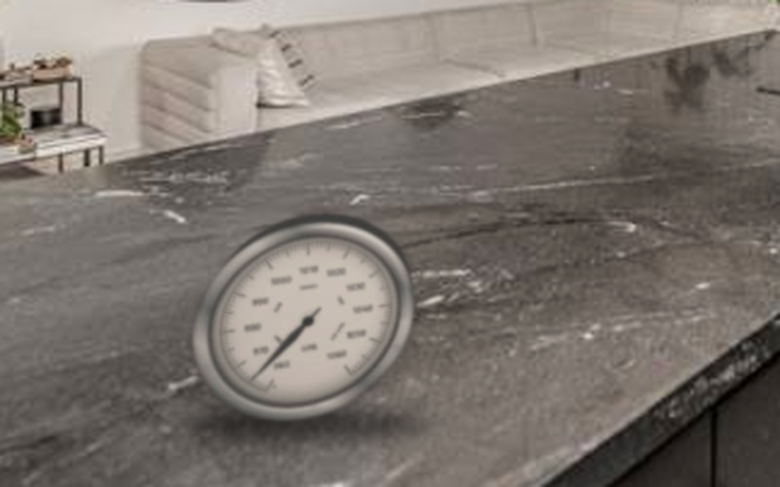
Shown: 965 hPa
